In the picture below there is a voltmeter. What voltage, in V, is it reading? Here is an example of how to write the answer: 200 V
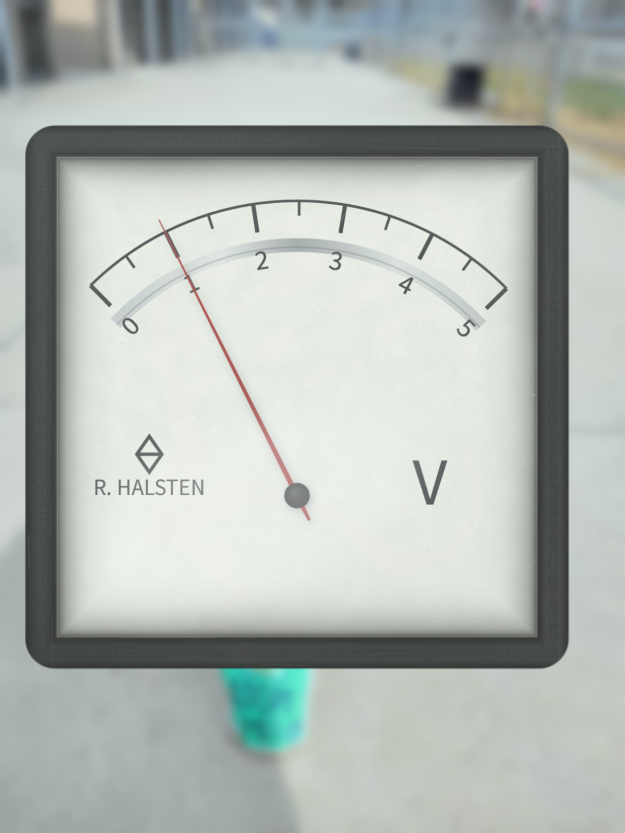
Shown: 1 V
